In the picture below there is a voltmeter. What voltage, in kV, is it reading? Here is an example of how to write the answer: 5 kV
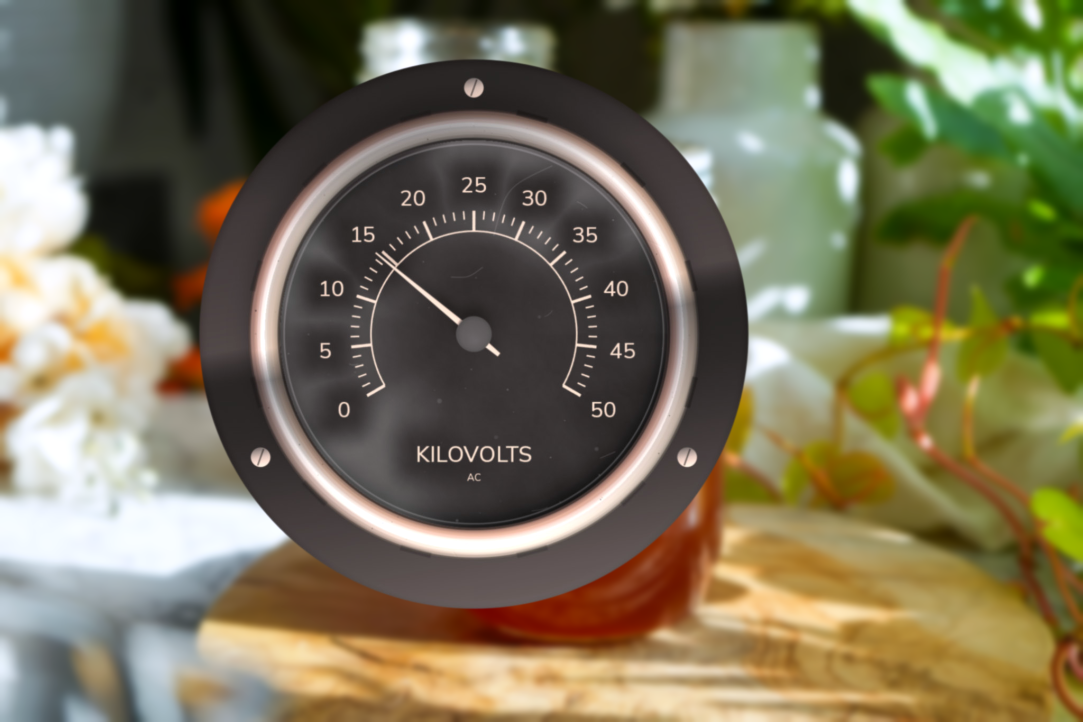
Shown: 14.5 kV
